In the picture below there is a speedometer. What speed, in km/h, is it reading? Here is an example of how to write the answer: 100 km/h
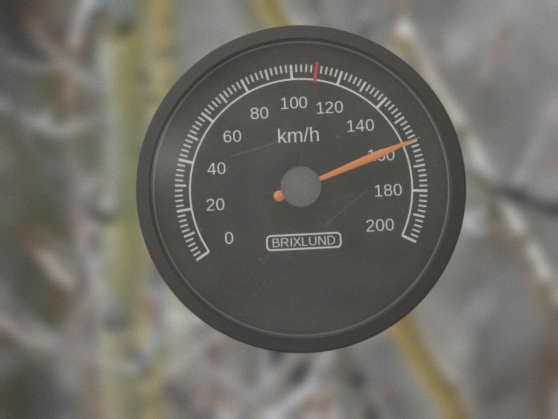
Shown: 160 km/h
